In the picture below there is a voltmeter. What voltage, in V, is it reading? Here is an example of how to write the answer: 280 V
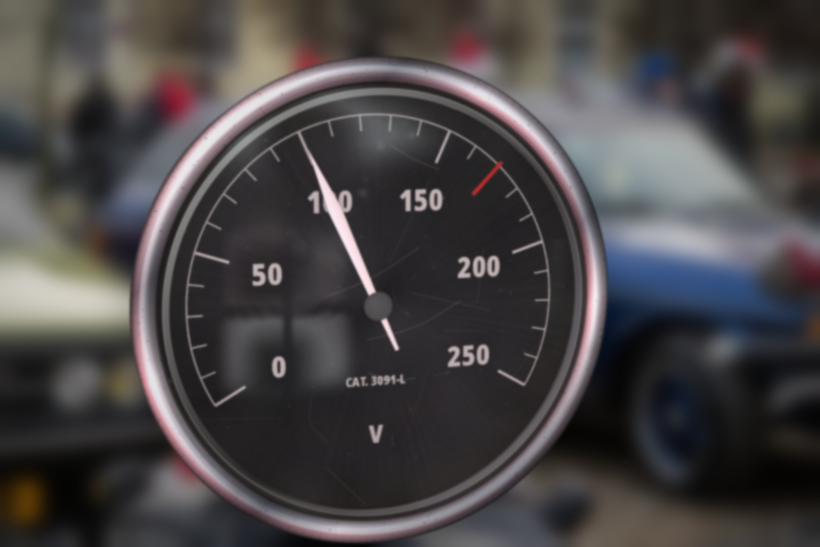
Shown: 100 V
